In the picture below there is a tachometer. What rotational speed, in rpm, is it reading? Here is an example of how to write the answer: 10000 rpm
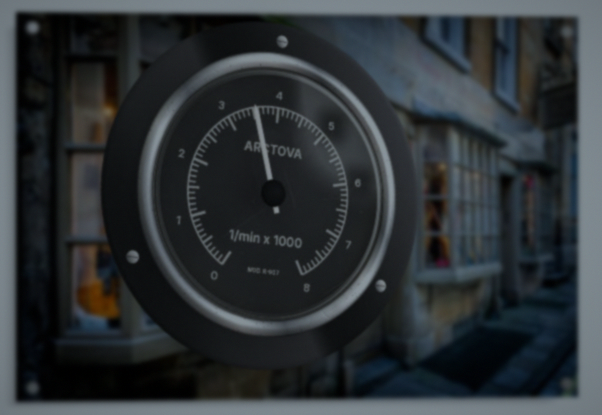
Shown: 3500 rpm
